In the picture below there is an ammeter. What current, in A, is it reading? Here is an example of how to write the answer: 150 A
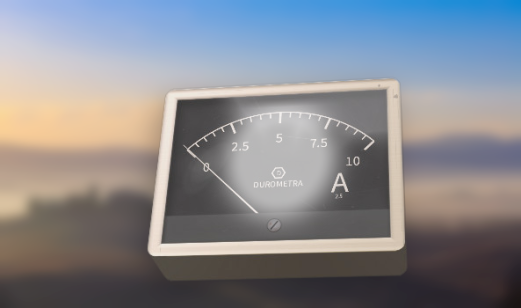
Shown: 0 A
